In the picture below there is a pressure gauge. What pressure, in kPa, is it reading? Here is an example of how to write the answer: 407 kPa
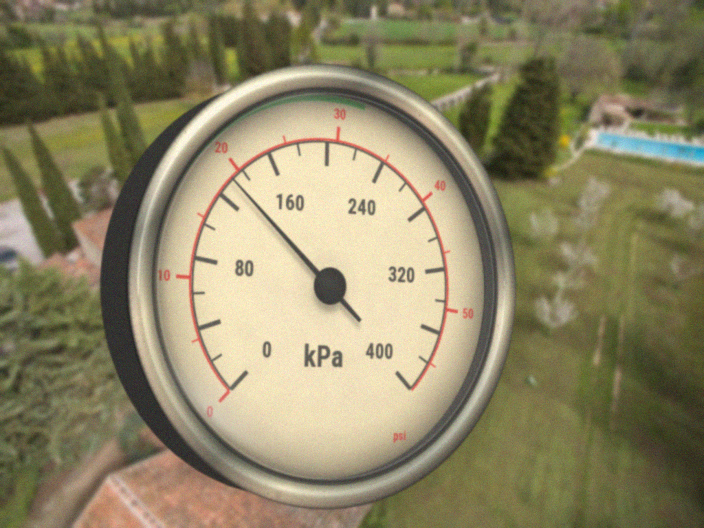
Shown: 130 kPa
